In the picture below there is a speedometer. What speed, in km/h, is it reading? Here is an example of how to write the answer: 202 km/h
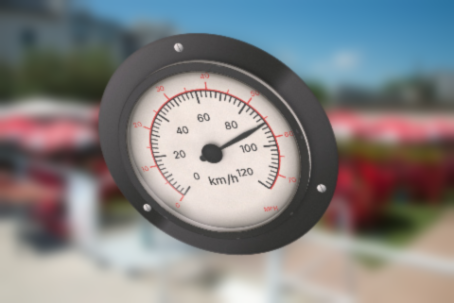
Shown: 90 km/h
